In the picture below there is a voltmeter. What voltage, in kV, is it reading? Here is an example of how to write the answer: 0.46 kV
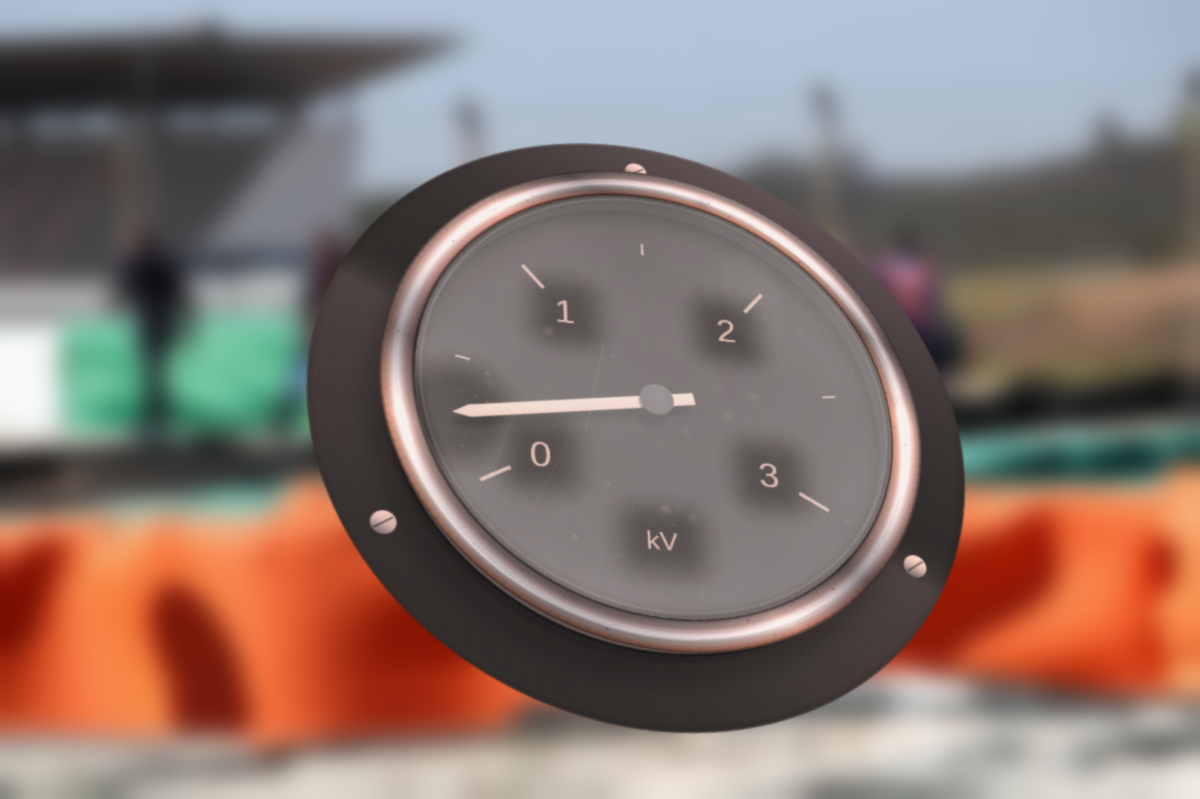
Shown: 0.25 kV
